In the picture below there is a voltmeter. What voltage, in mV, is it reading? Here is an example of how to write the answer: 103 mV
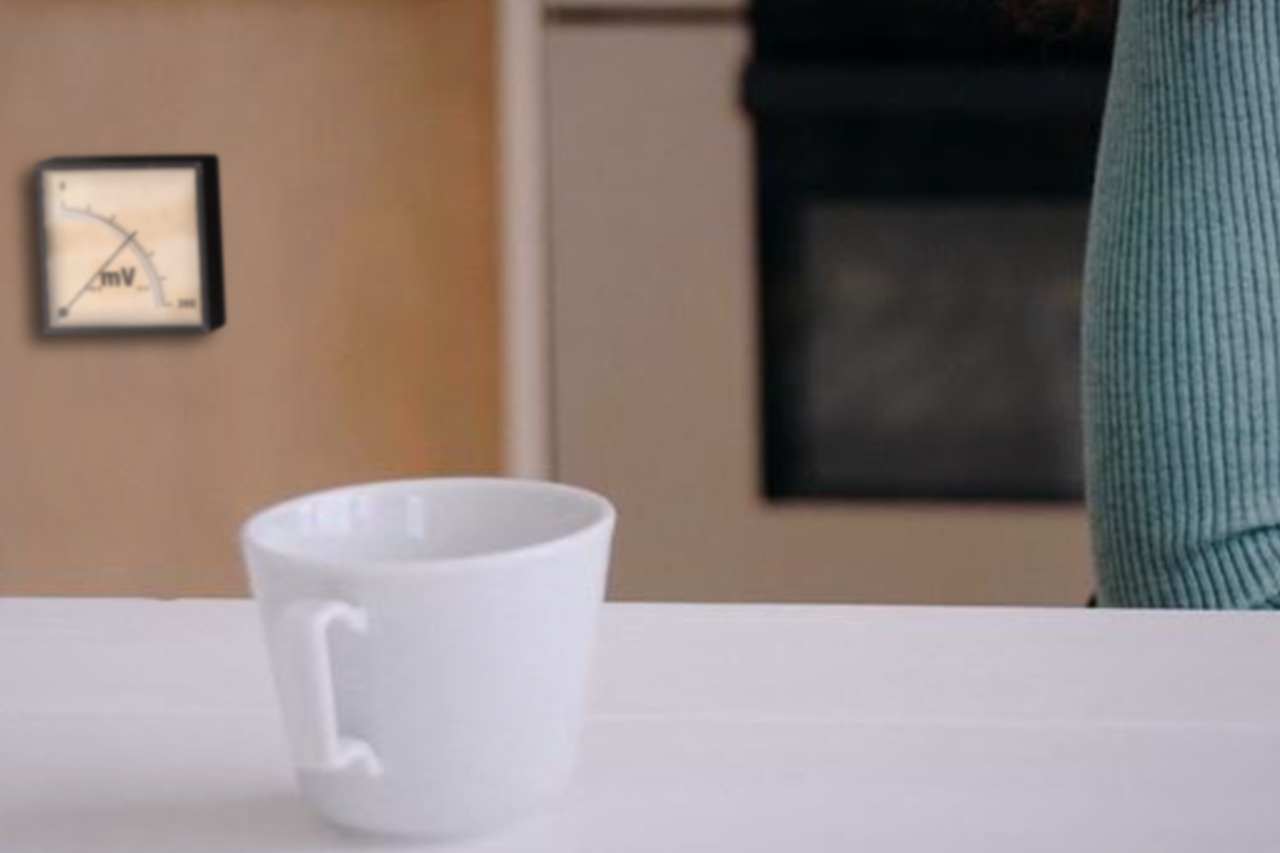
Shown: 150 mV
